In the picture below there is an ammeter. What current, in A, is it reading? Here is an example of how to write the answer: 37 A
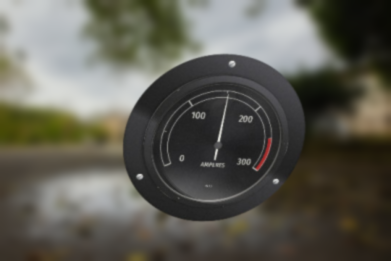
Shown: 150 A
